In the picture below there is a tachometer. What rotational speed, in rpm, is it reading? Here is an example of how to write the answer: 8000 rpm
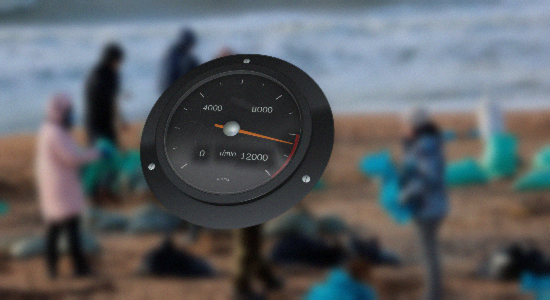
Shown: 10500 rpm
